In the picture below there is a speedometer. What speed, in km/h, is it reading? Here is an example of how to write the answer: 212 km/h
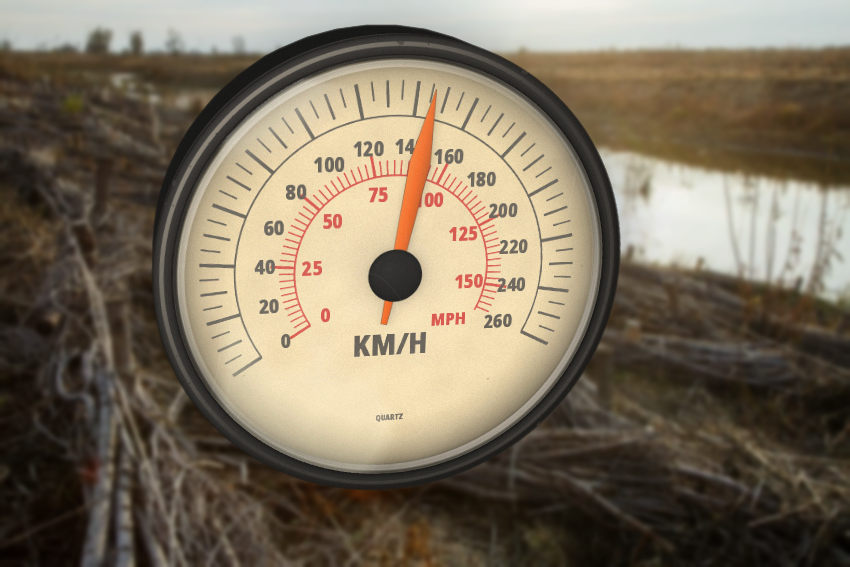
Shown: 145 km/h
